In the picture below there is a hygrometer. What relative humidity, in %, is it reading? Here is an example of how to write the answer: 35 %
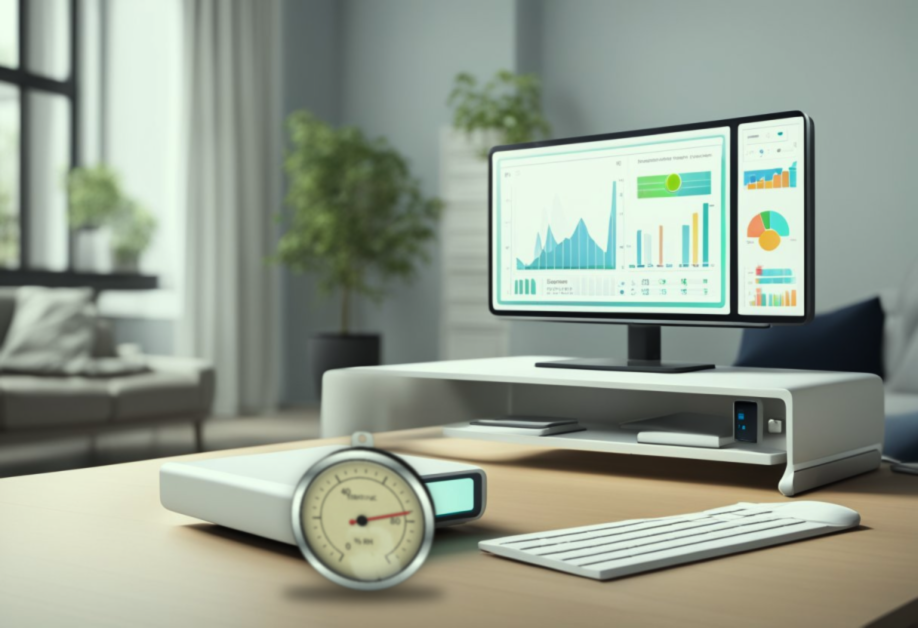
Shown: 76 %
